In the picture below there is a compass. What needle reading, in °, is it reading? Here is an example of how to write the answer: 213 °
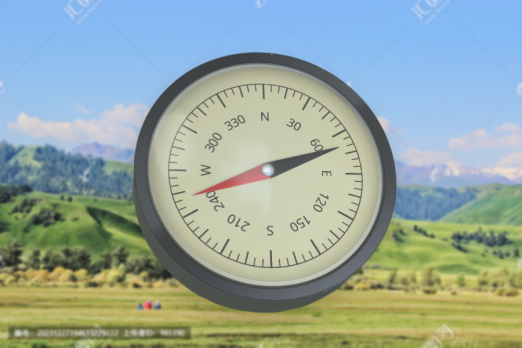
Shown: 250 °
